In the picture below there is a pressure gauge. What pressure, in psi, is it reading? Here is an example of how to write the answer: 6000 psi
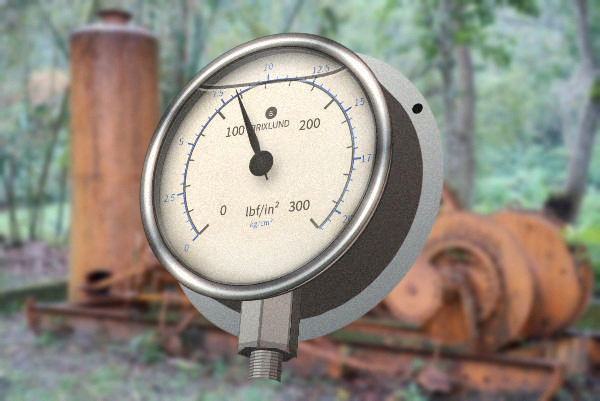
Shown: 120 psi
